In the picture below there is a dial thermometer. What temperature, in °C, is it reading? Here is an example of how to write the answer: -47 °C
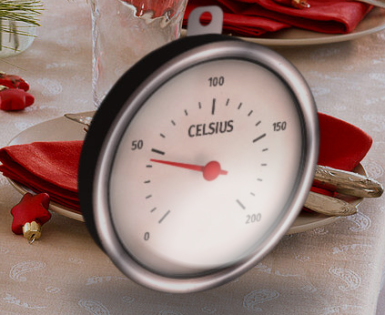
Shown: 45 °C
